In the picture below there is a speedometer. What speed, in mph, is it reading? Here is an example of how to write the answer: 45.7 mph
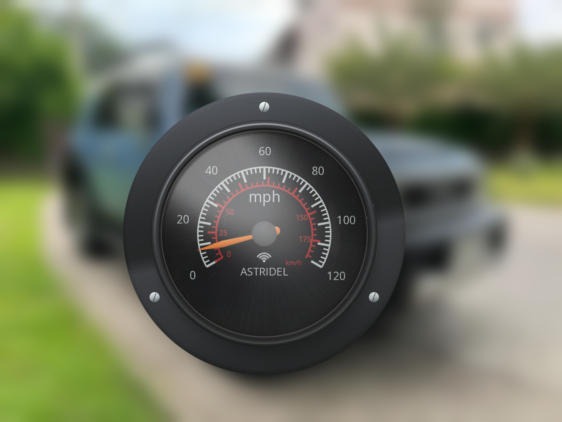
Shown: 8 mph
